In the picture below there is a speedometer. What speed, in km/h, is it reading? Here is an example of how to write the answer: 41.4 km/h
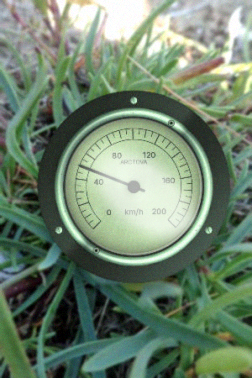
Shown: 50 km/h
